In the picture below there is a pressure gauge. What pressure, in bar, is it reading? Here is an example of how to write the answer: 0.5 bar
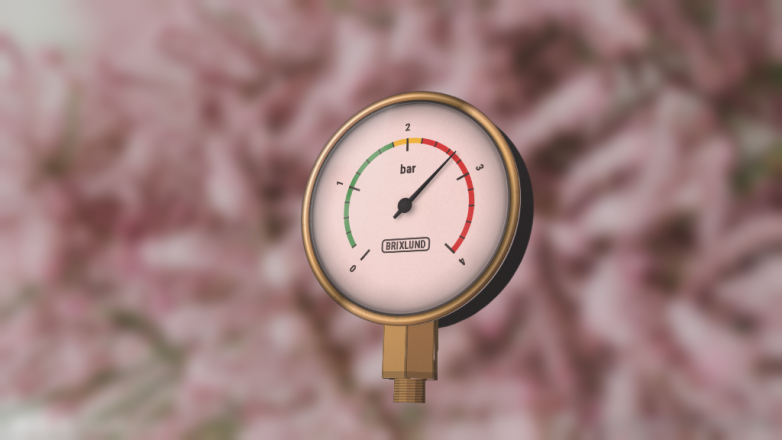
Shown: 2.7 bar
